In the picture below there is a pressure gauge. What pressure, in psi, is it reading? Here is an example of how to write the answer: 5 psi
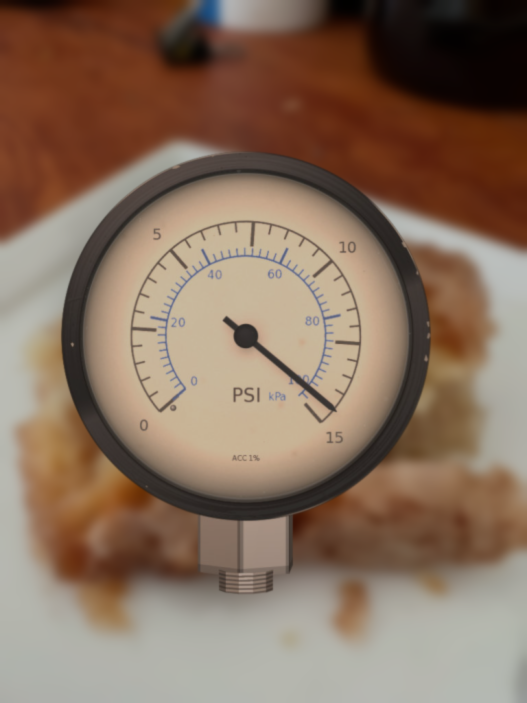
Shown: 14.5 psi
